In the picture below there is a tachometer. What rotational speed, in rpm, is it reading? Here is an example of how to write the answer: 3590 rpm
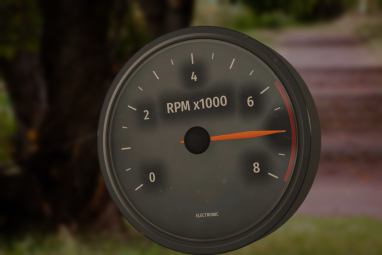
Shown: 7000 rpm
